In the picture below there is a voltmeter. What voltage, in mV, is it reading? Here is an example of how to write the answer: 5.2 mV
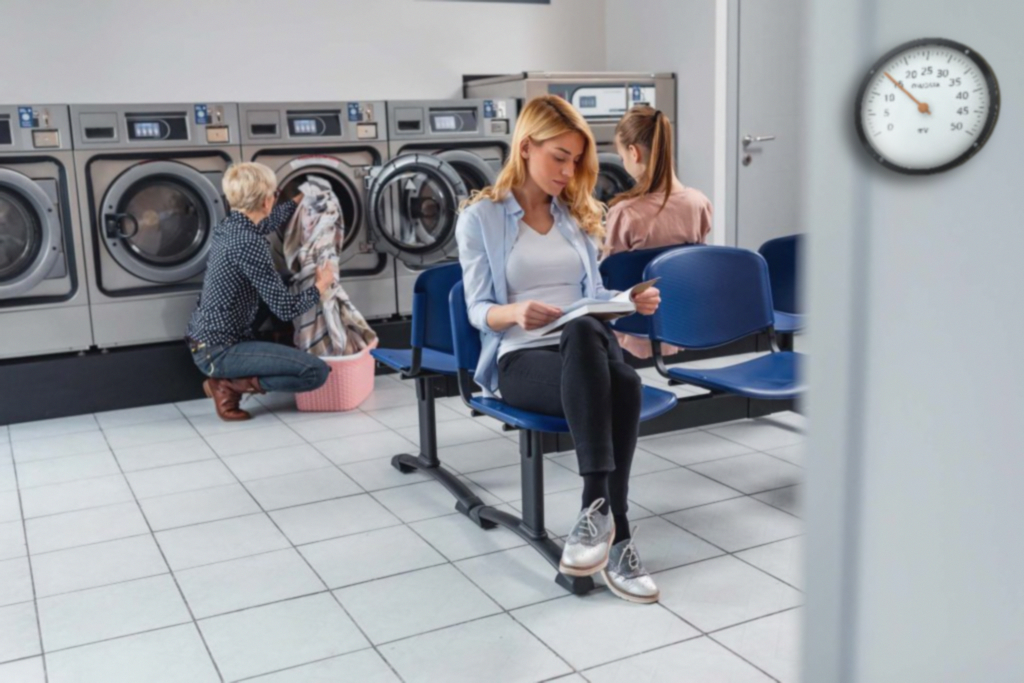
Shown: 15 mV
